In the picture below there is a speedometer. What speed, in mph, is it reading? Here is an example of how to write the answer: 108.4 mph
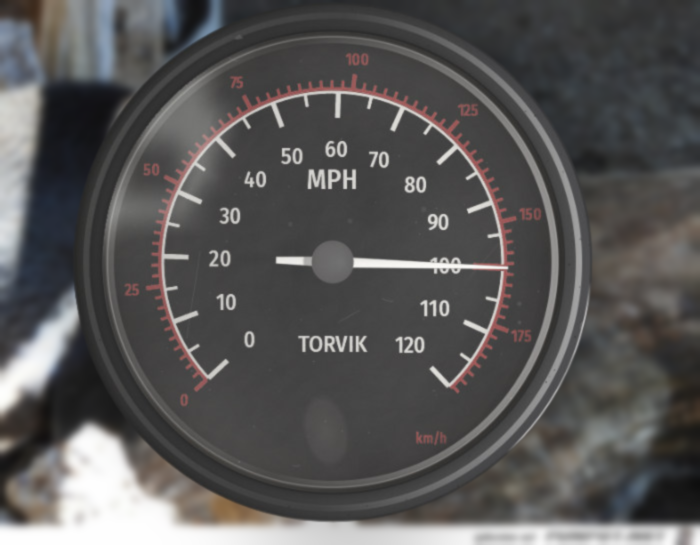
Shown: 100 mph
